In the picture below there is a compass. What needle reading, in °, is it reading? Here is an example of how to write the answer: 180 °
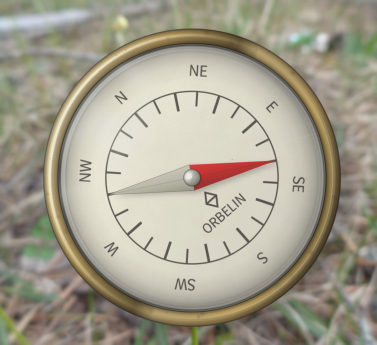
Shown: 120 °
